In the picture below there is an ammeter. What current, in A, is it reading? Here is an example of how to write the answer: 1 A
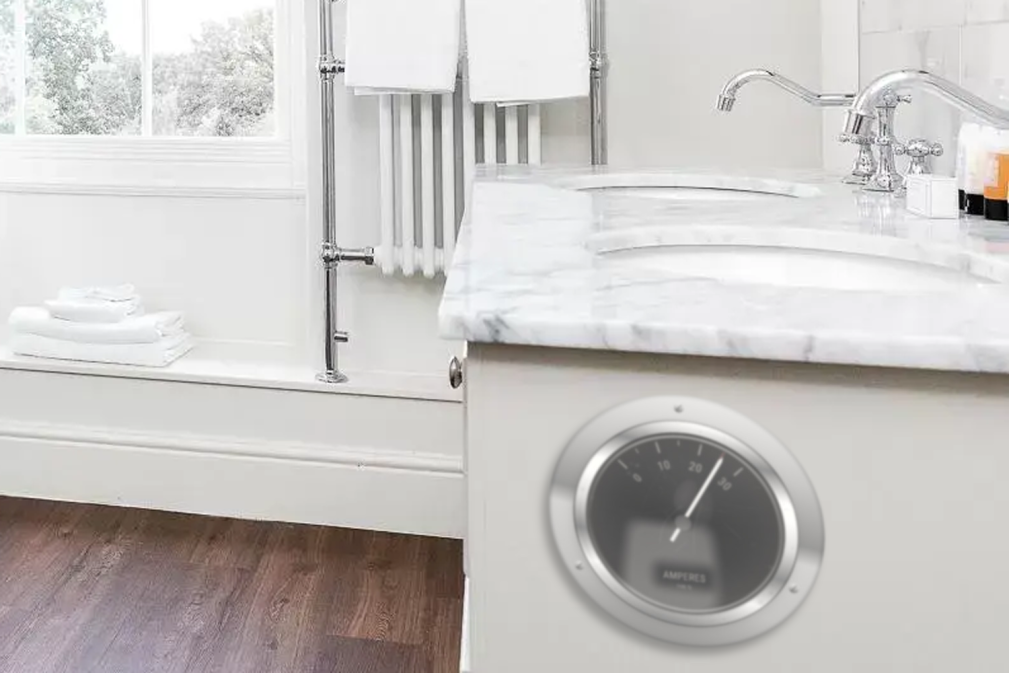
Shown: 25 A
